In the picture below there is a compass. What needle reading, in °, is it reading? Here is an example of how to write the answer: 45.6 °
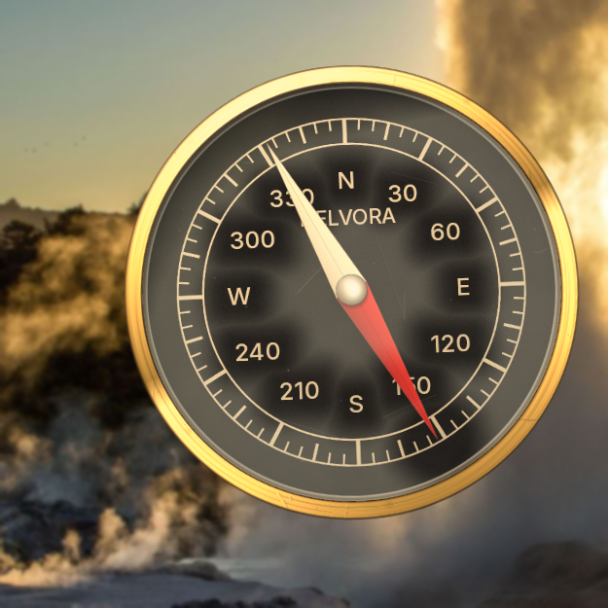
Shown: 152.5 °
